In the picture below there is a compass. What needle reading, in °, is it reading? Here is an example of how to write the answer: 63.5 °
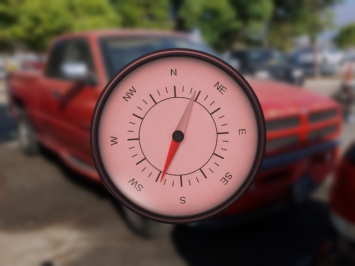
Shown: 205 °
